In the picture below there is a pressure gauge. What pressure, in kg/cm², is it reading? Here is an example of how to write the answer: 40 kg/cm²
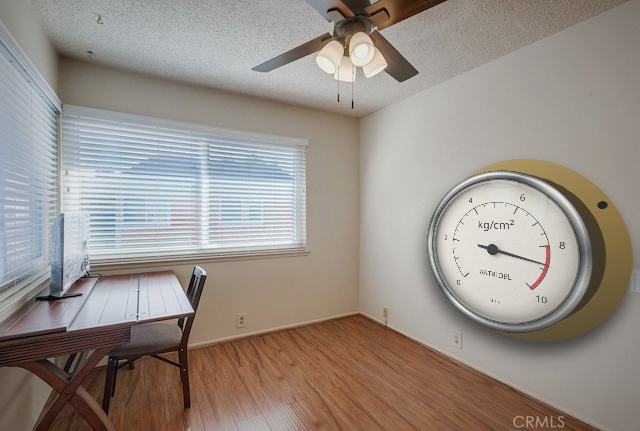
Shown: 8.75 kg/cm²
